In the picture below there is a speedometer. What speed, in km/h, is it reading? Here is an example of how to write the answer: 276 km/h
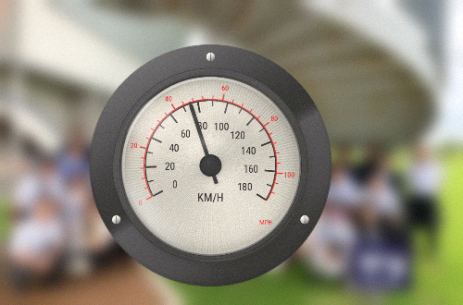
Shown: 75 km/h
